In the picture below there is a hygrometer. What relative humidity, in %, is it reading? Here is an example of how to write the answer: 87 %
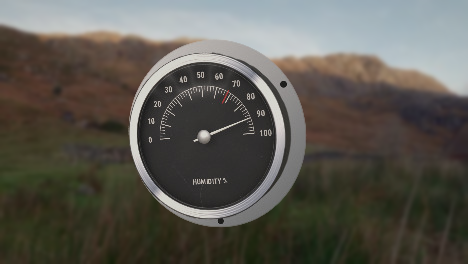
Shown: 90 %
